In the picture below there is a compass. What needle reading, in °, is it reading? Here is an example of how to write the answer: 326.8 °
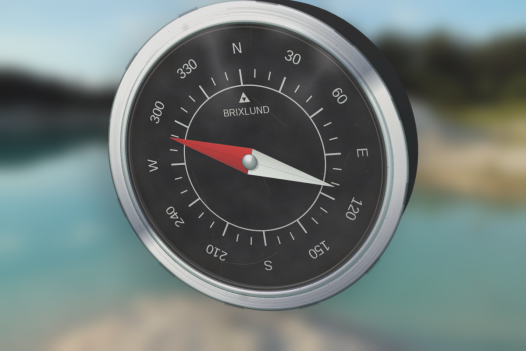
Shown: 290 °
